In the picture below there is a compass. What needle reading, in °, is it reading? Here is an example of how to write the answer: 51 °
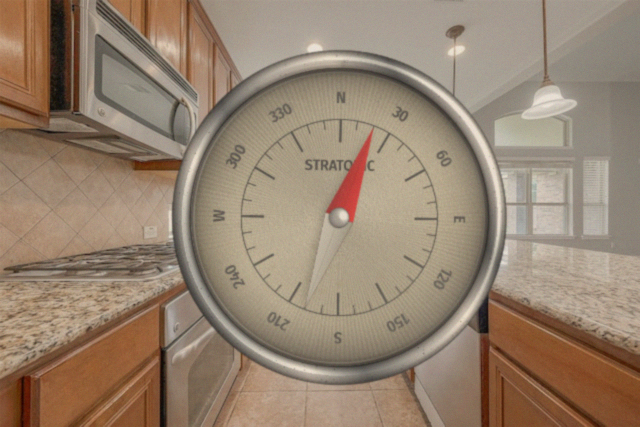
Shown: 20 °
